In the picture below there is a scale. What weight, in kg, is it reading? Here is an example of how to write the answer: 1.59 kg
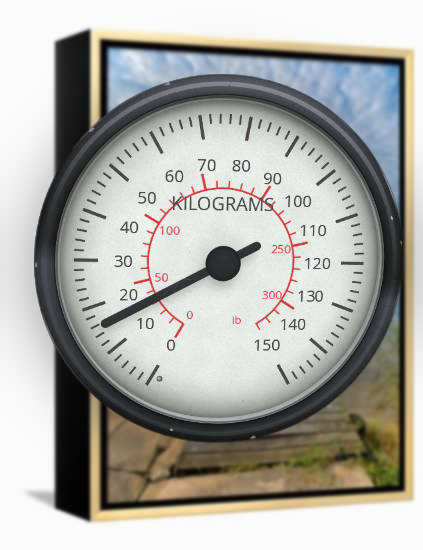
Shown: 16 kg
